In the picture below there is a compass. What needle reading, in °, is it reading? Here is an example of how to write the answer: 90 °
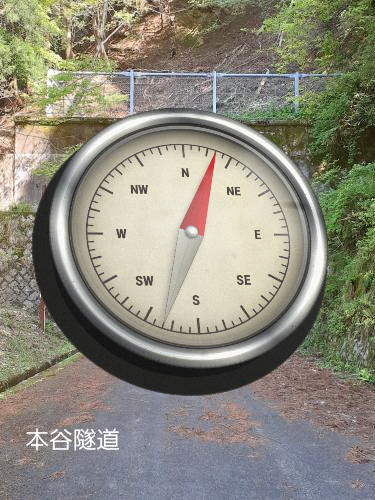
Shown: 20 °
